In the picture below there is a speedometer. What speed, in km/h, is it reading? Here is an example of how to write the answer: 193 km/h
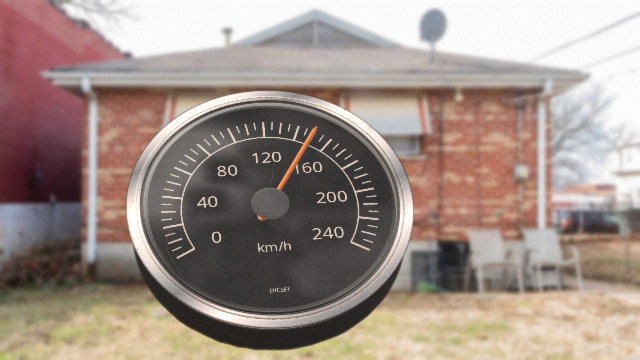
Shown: 150 km/h
